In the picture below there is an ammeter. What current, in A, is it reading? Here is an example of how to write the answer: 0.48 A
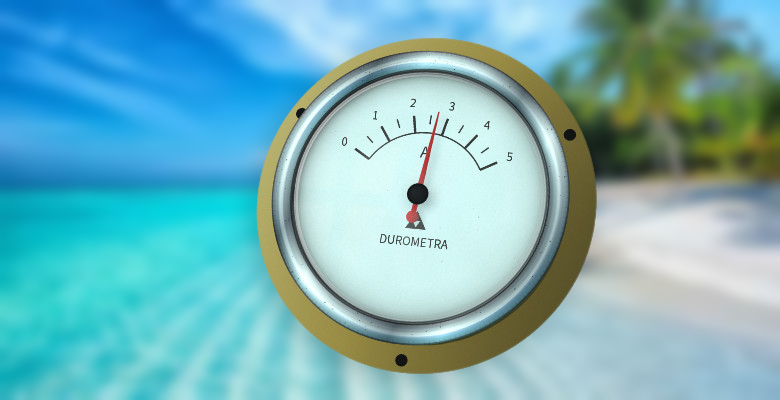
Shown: 2.75 A
